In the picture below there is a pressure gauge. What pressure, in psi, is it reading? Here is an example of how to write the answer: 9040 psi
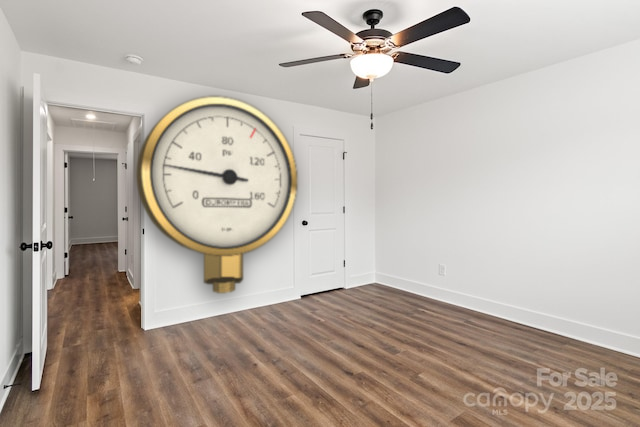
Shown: 25 psi
